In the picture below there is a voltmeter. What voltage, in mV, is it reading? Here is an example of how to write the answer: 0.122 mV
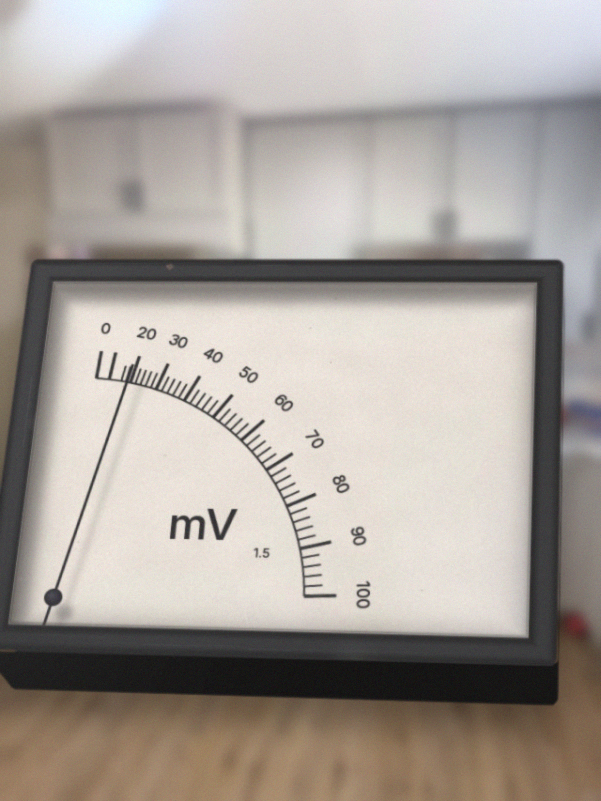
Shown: 20 mV
